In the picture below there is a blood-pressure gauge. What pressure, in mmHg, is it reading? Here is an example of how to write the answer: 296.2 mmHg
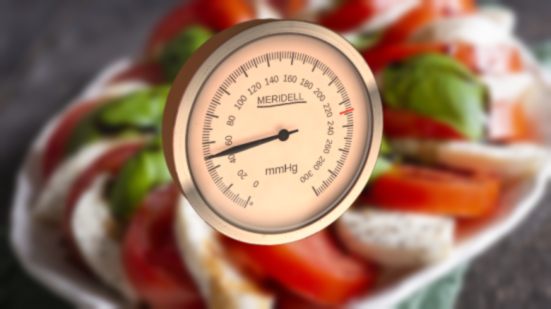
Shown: 50 mmHg
